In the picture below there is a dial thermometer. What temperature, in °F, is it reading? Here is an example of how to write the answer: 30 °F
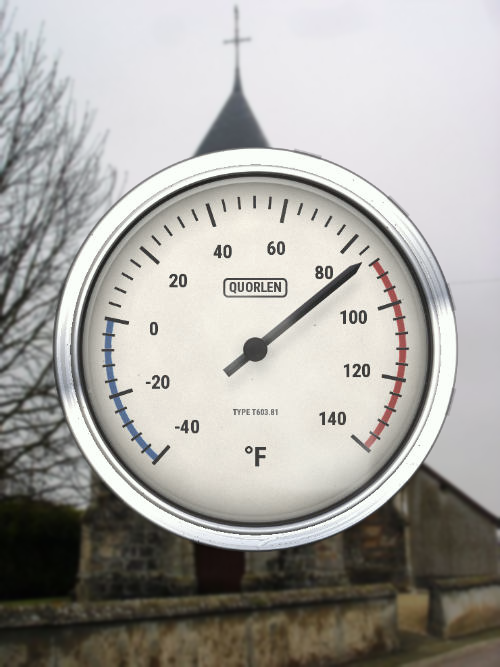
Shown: 86 °F
